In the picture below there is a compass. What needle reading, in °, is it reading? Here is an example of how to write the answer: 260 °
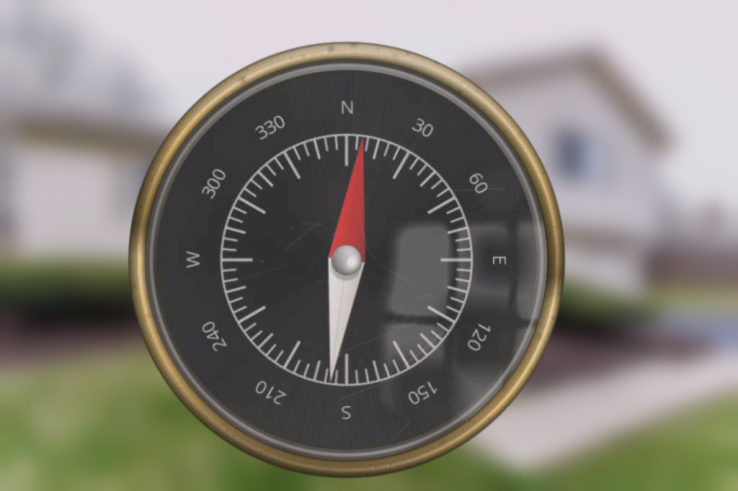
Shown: 7.5 °
